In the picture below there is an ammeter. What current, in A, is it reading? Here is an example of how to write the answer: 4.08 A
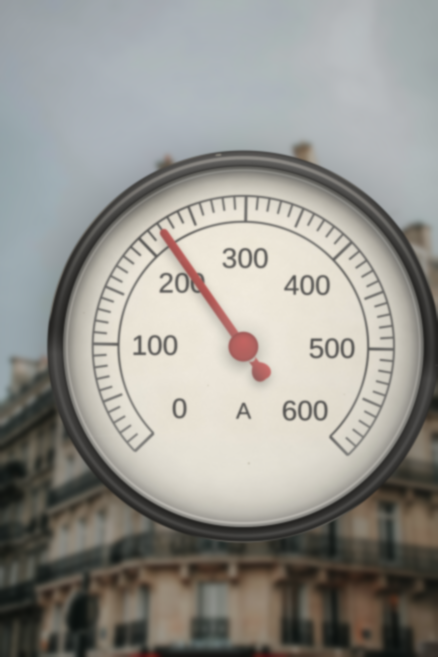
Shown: 220 A
